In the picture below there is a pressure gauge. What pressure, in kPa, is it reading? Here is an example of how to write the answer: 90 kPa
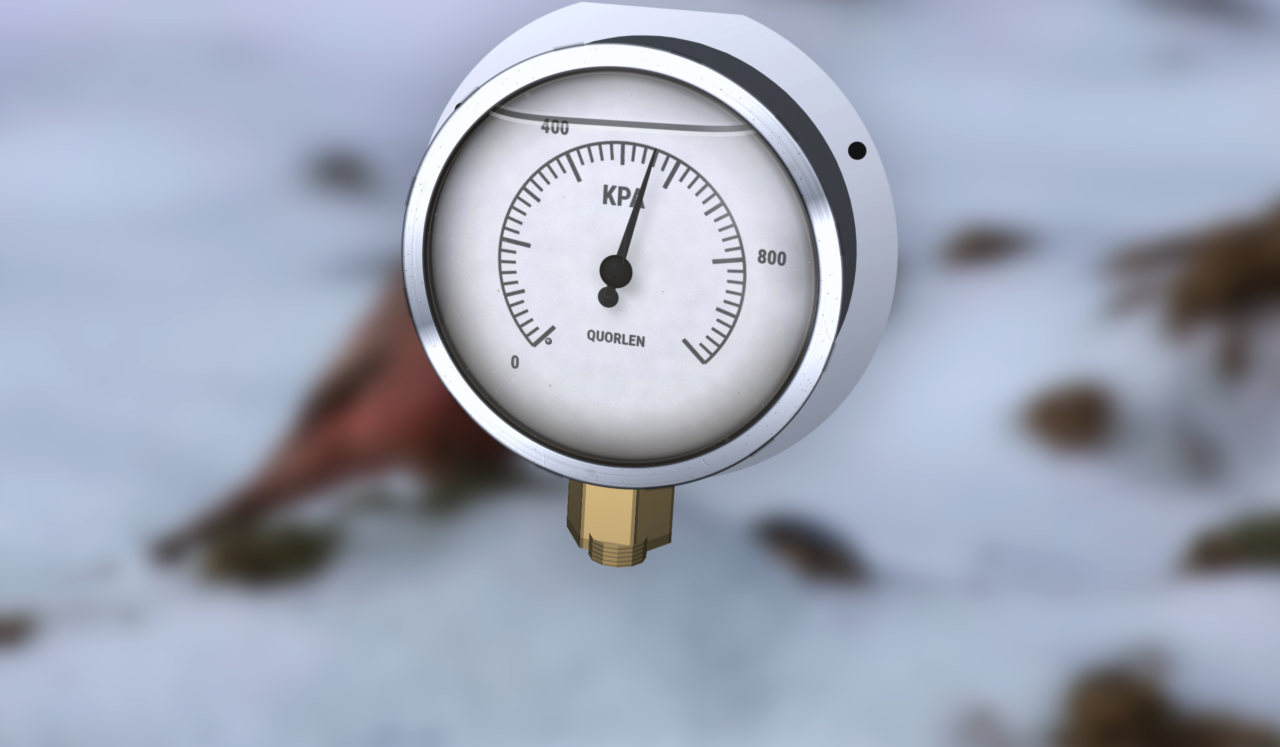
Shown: 560 kPa
